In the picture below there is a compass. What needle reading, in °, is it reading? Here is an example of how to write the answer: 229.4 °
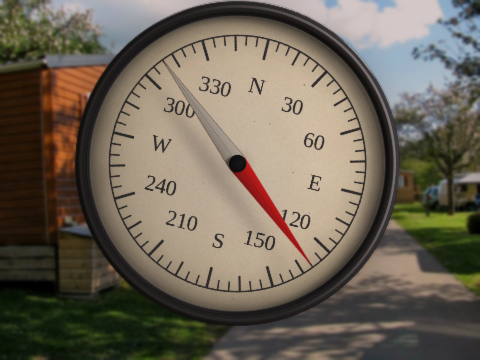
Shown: 130 °
